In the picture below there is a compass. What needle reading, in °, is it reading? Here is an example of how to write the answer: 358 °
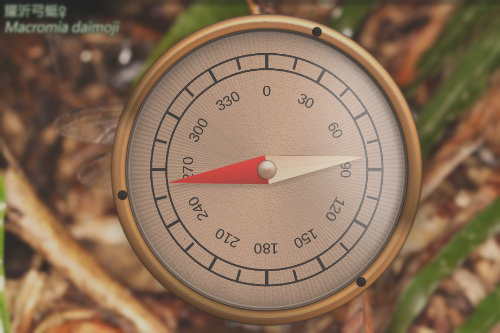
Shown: 262.5 °
